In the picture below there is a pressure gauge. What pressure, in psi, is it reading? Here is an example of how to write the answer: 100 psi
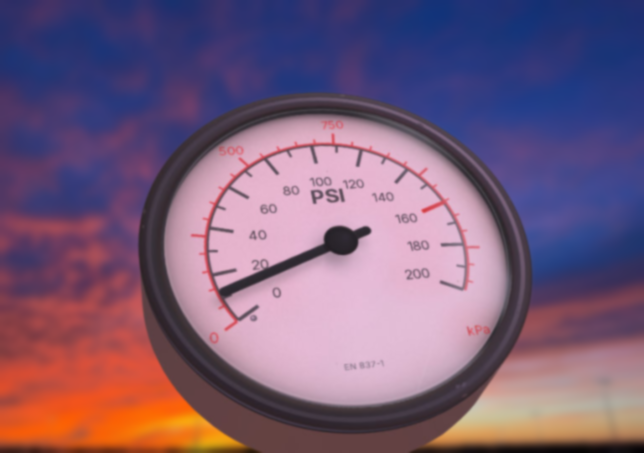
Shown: 10 psi
